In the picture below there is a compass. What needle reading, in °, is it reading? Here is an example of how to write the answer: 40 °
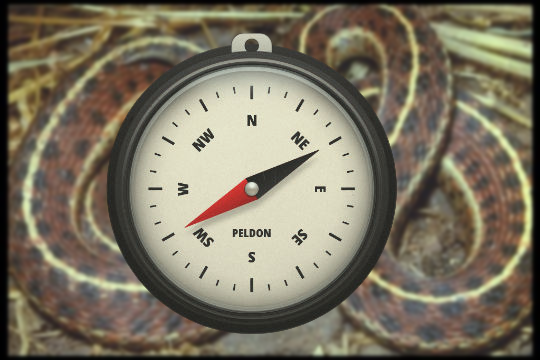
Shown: 240 °
